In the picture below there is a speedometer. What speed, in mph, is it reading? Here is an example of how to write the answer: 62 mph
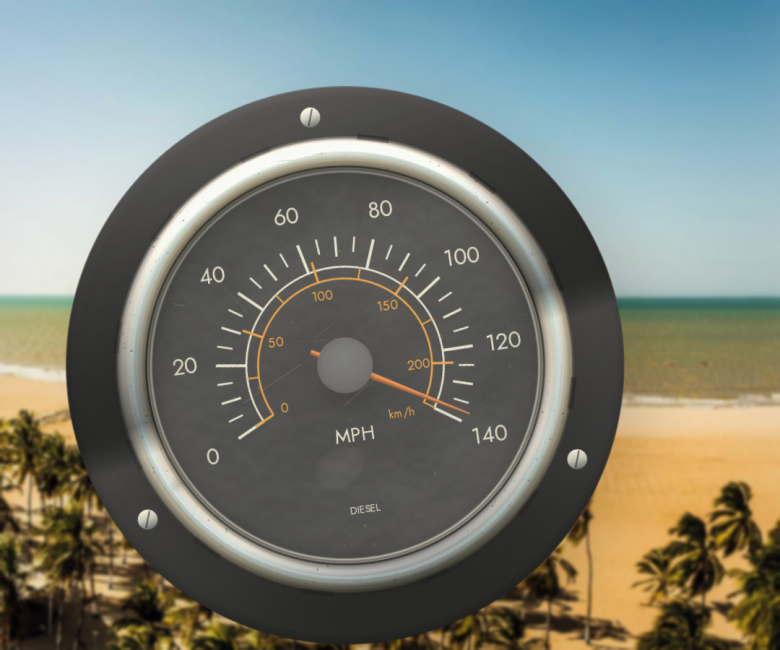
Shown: 137.5 mph
